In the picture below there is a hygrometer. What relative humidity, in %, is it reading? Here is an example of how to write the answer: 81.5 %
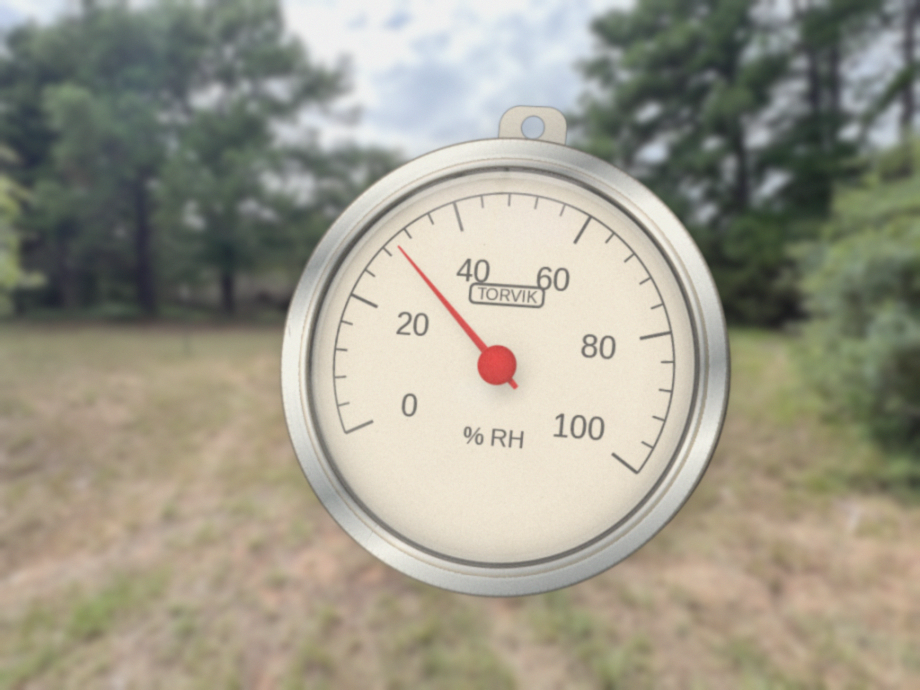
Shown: 30 %
